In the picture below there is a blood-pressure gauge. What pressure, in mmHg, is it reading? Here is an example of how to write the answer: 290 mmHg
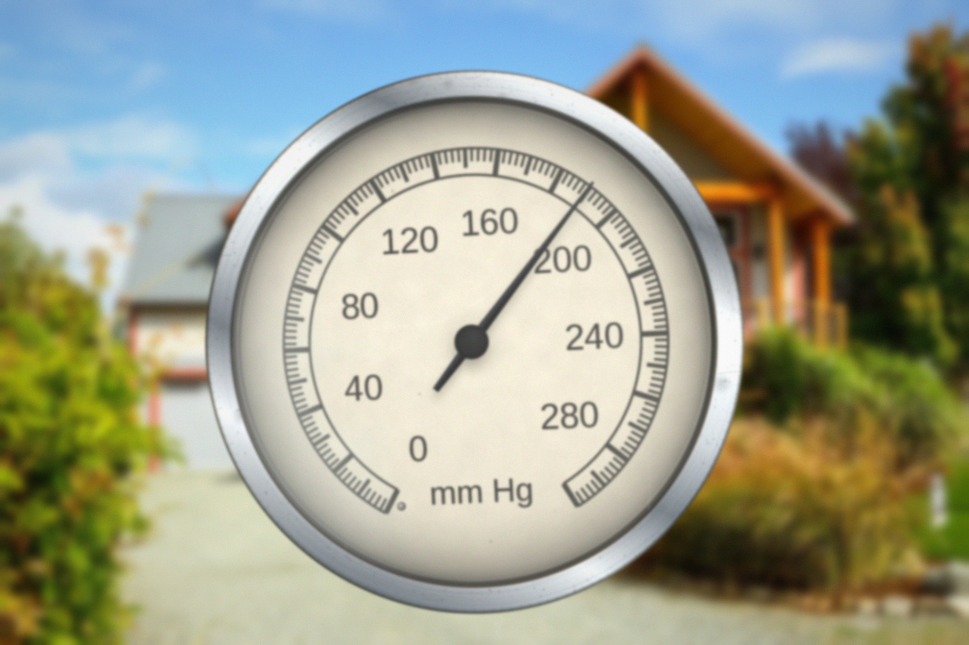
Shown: 190 mmHg
